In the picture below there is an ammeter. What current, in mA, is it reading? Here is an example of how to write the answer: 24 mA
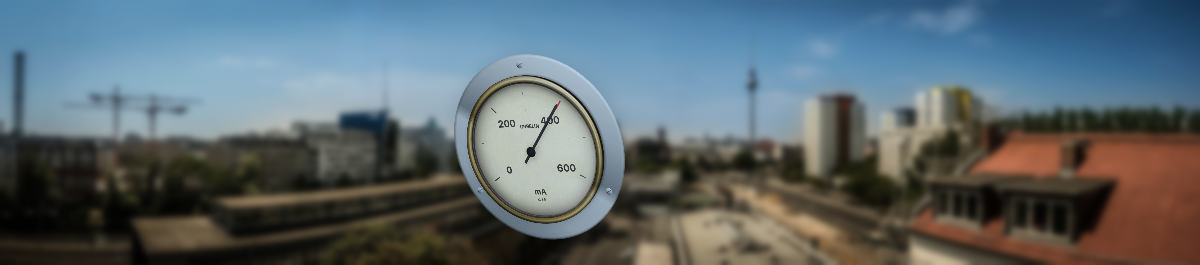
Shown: 400 mA
